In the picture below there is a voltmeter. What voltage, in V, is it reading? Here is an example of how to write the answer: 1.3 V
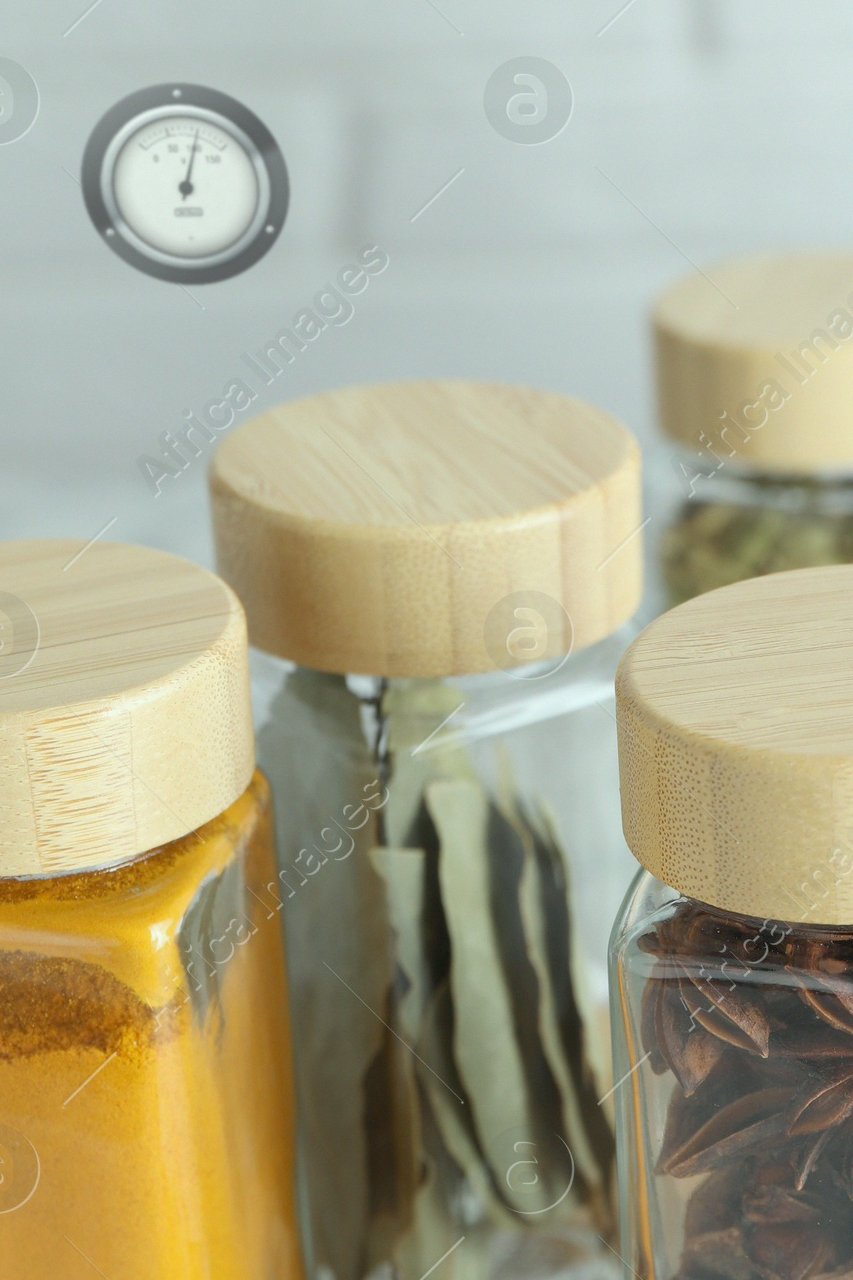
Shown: 100 V
